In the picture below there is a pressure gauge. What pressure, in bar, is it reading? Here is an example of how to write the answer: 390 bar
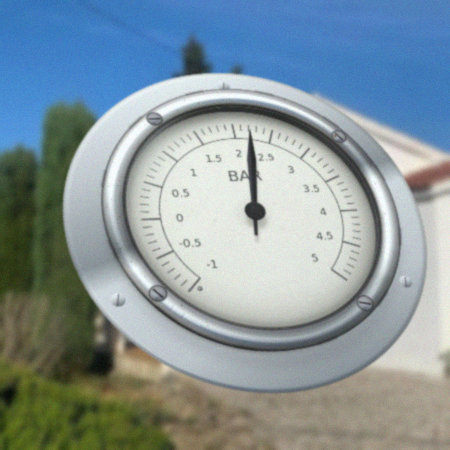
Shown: 2.2 bar
